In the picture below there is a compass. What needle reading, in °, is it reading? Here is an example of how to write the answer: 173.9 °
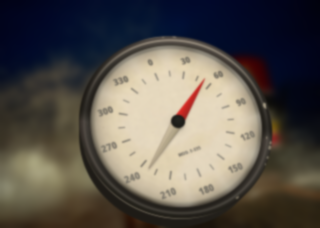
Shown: 52.5 °
